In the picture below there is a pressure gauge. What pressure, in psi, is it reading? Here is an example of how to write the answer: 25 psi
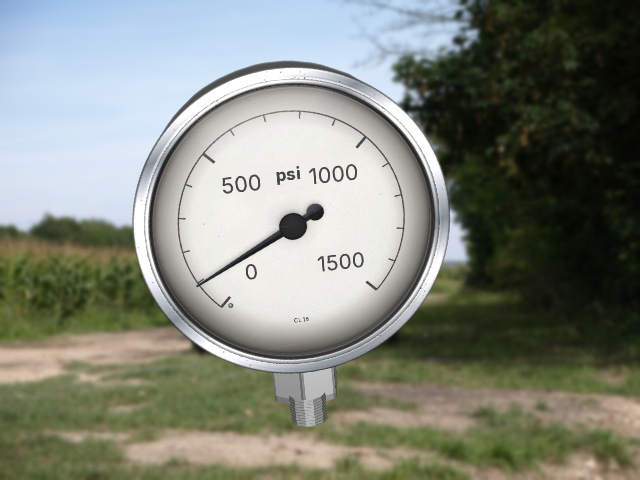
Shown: 100 psi
